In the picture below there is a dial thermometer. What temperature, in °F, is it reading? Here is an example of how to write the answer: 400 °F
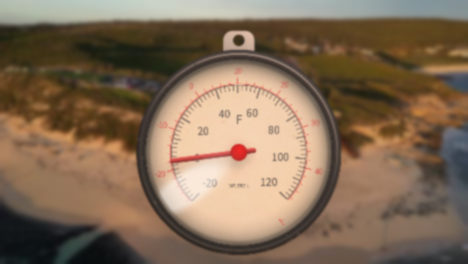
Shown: 0 °F
